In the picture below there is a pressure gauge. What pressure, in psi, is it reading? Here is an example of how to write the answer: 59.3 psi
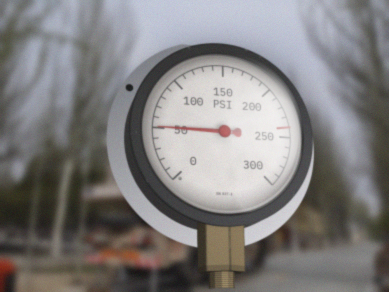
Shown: 50 psi
